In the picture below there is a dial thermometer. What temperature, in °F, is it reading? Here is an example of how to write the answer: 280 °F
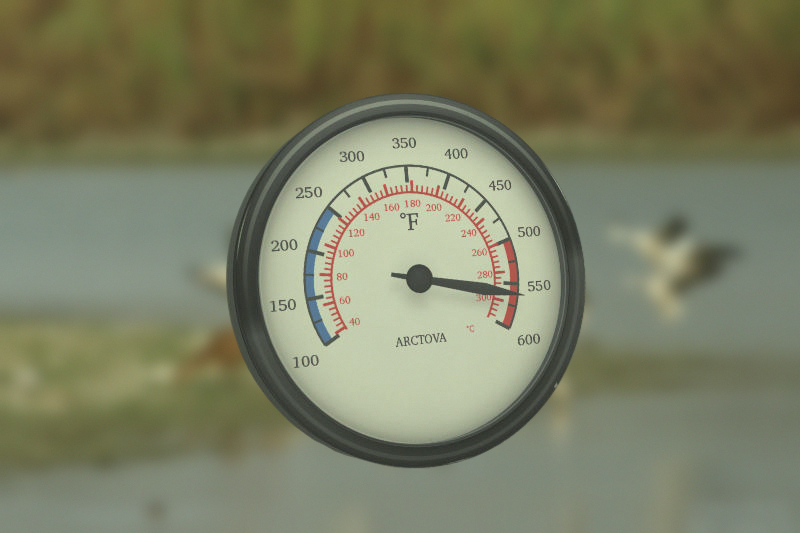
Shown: 562.5 °F
